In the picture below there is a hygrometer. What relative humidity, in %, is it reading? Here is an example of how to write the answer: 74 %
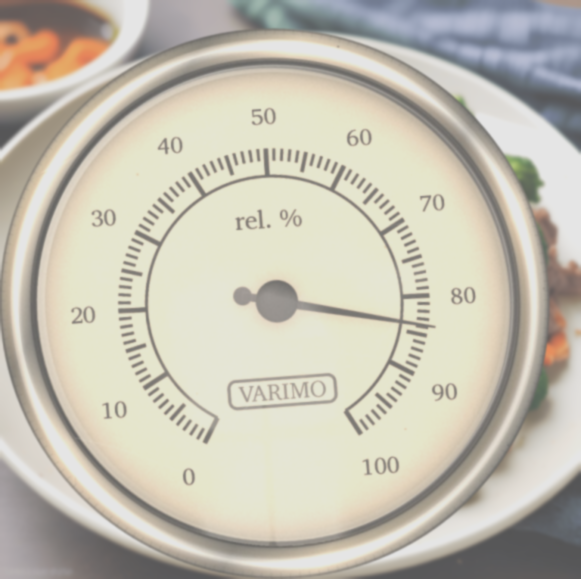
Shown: 84 %
